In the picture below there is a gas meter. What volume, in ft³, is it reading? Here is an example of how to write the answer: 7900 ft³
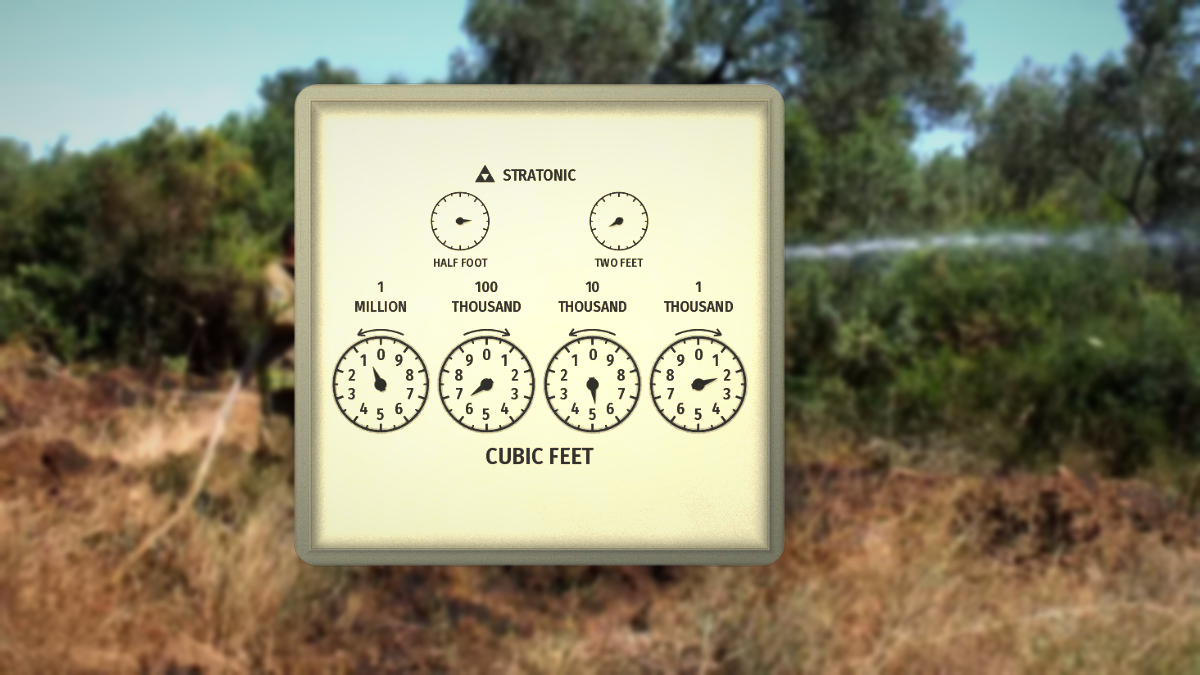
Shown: 65200 ft³
